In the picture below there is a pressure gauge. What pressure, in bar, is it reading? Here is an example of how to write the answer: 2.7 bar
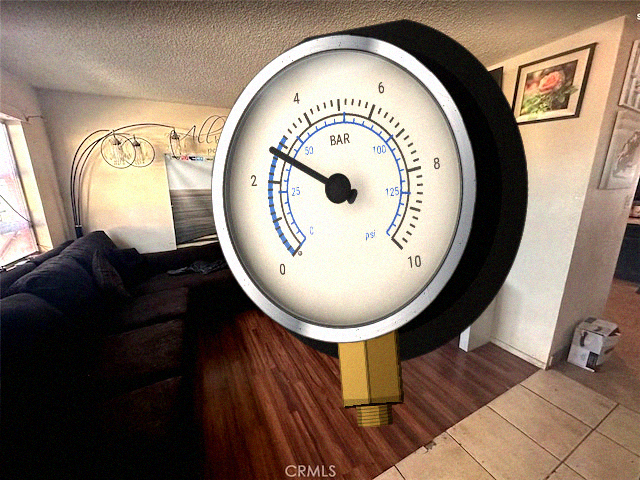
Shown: 2.8 bar
